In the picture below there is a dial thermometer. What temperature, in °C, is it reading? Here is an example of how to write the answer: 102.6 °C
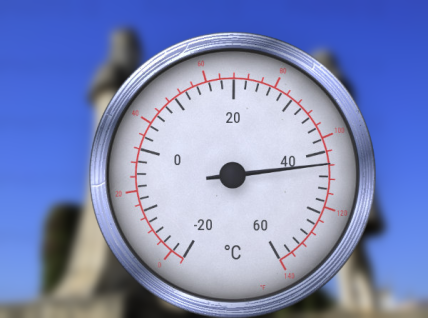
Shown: 42 °C
